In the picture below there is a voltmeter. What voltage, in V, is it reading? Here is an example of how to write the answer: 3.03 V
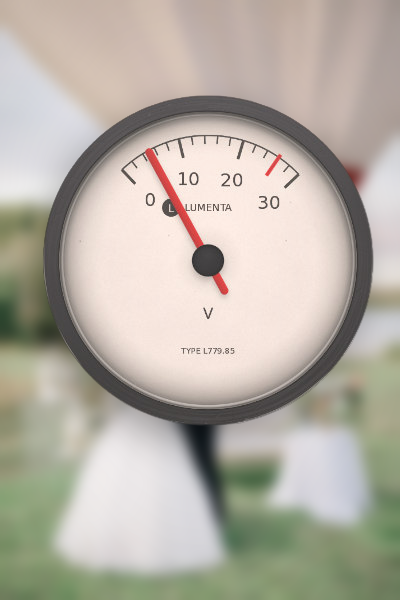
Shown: 5 V
